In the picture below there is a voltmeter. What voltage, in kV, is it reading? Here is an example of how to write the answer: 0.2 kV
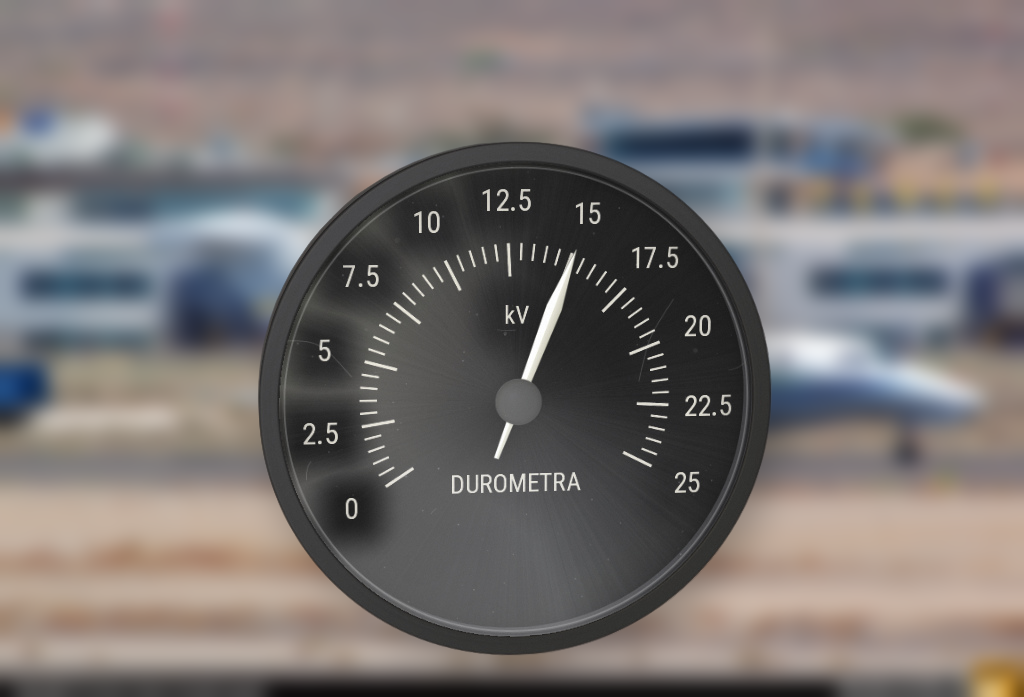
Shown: 15 kV
